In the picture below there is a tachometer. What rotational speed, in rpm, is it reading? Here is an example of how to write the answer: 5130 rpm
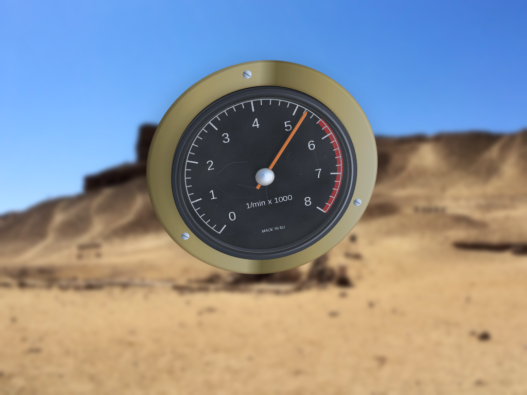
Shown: 5200 rpm
